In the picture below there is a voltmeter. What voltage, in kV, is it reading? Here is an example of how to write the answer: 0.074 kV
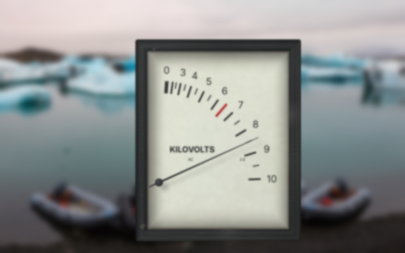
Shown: 8.5 kV
